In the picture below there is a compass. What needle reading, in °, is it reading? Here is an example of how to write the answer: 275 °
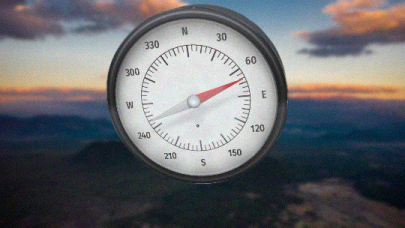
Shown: 70 °
